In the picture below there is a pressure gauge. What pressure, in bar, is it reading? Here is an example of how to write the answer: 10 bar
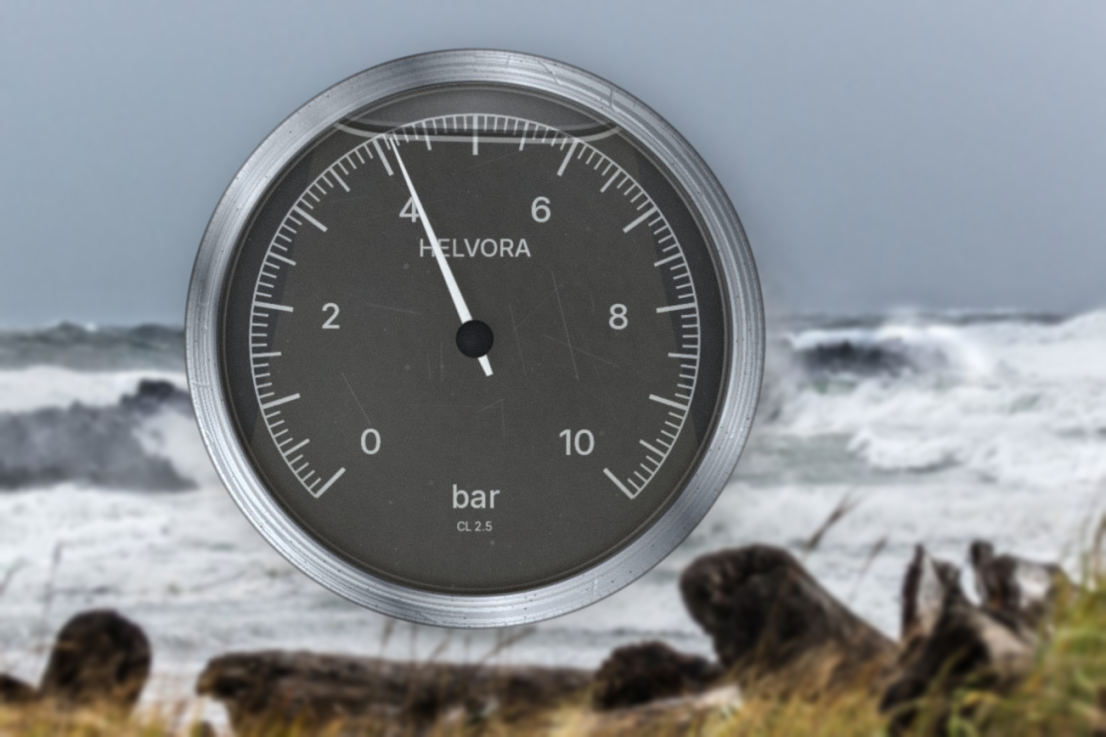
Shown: 4.15 bar
